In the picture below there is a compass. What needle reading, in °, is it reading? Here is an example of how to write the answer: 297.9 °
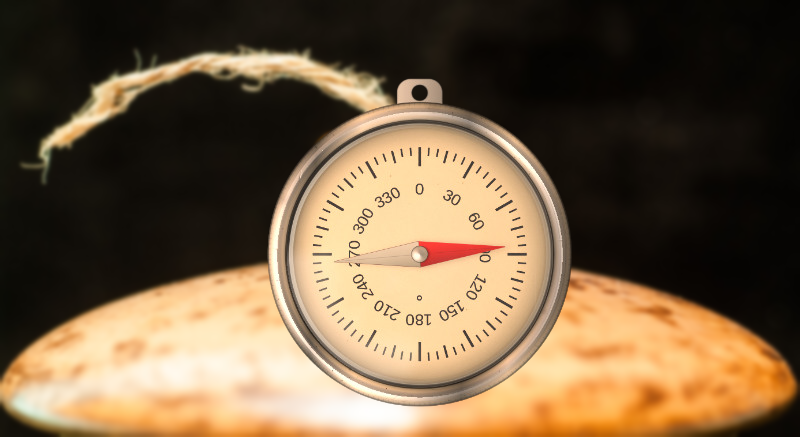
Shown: 85 °
